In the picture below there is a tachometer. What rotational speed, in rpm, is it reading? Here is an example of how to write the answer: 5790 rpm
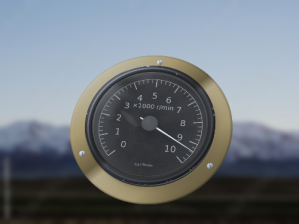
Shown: 9400 rpm
